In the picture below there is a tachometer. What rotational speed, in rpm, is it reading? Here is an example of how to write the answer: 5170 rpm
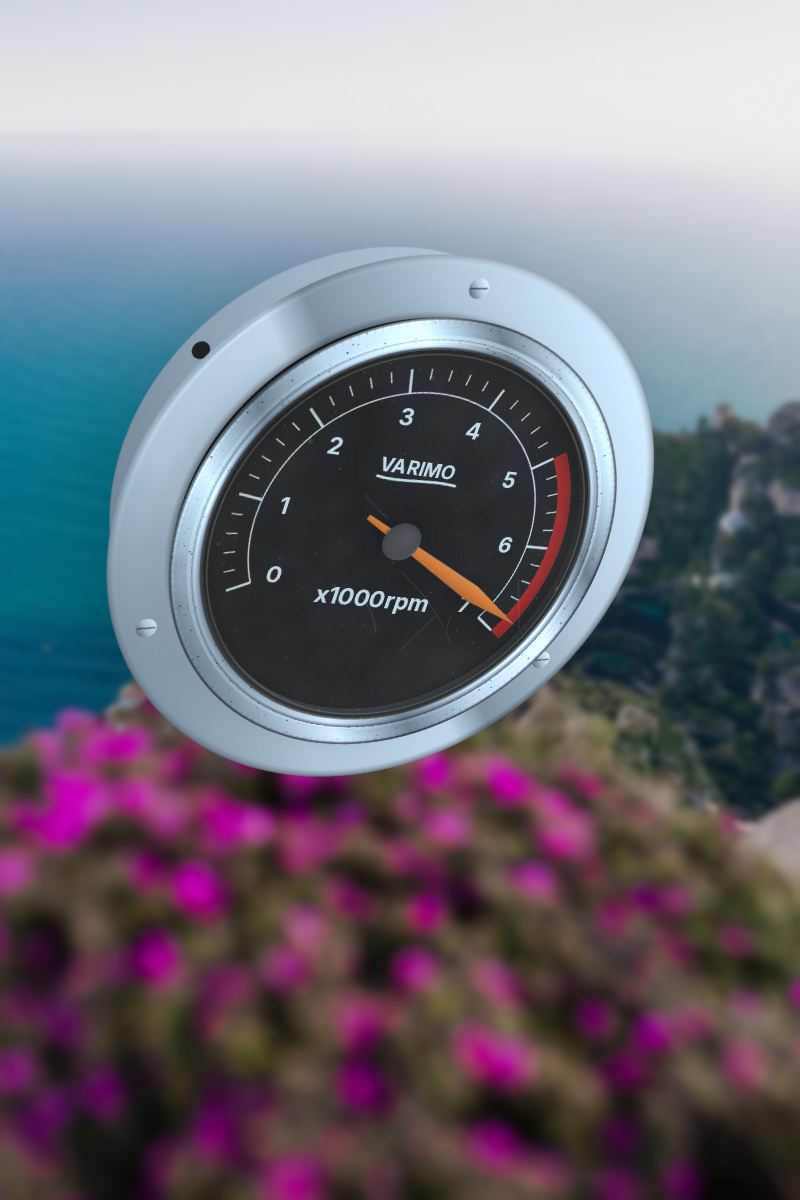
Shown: 6800 rpm
